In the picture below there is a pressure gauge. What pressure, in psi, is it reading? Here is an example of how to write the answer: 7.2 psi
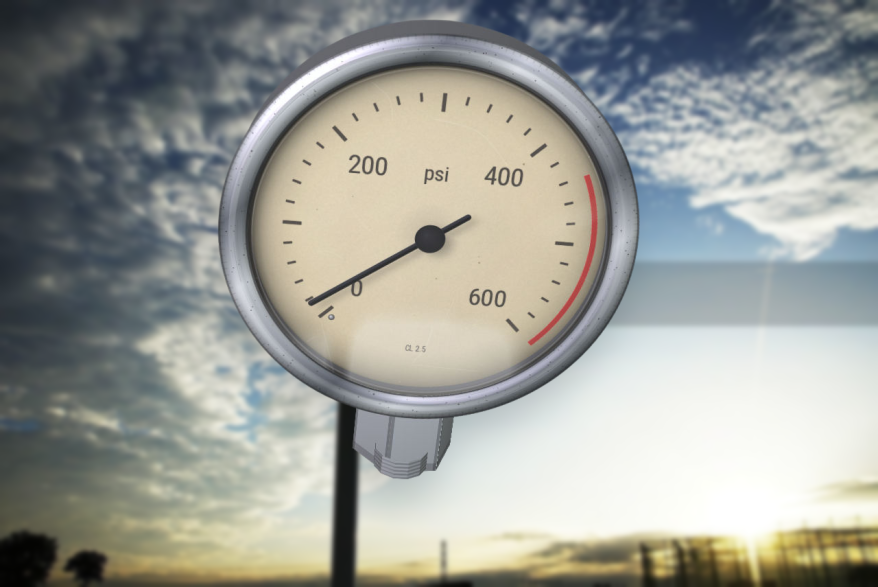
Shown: 20 psi
